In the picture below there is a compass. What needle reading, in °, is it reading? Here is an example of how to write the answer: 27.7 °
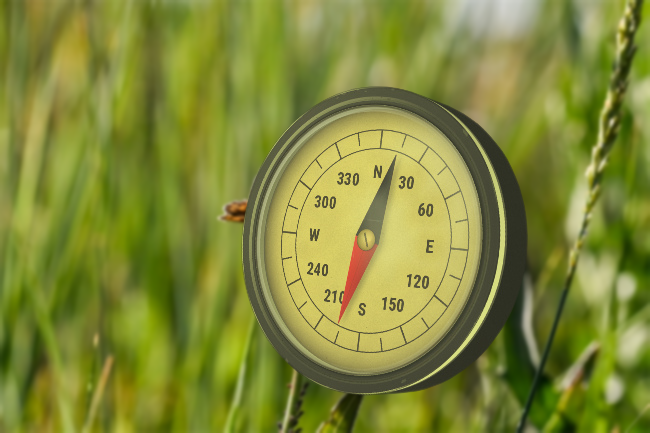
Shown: 195 °
